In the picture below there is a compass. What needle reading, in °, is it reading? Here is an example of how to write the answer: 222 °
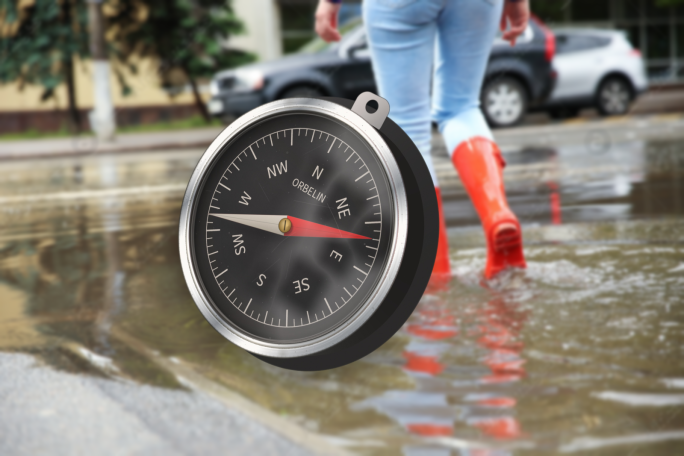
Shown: 70 °
